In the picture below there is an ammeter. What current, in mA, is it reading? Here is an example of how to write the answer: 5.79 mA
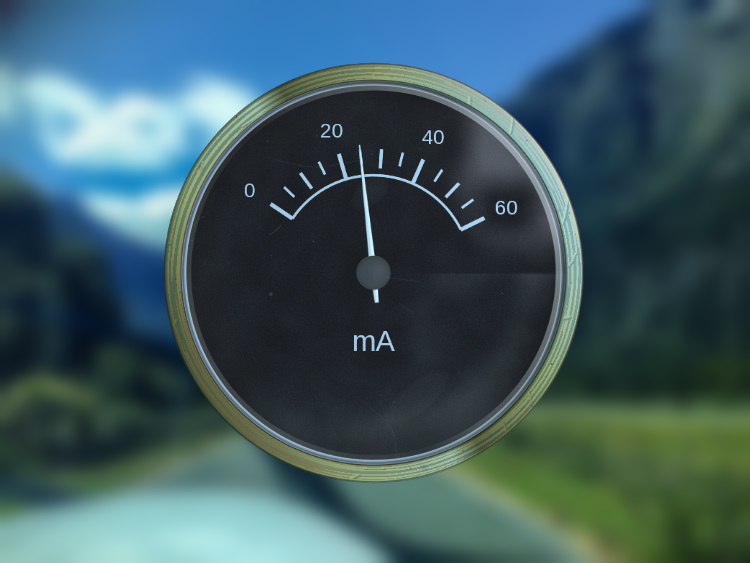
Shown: 25 mA
